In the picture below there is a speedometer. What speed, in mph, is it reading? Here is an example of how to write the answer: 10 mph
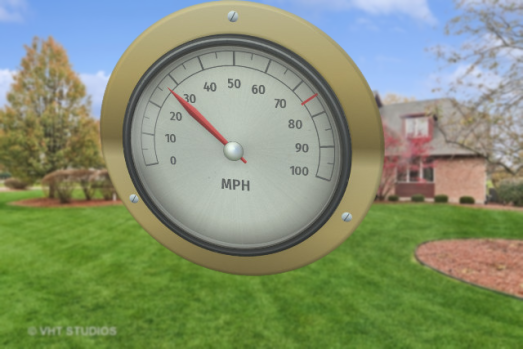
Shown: 27.5 mph
